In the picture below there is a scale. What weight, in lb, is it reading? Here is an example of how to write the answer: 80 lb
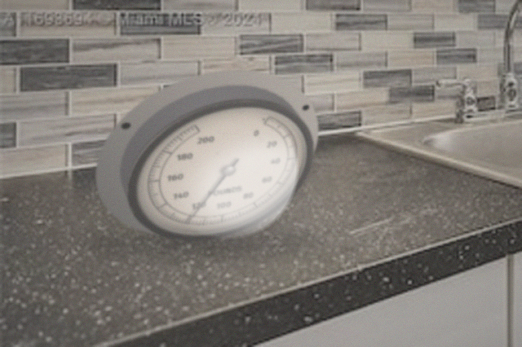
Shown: 120 lb
